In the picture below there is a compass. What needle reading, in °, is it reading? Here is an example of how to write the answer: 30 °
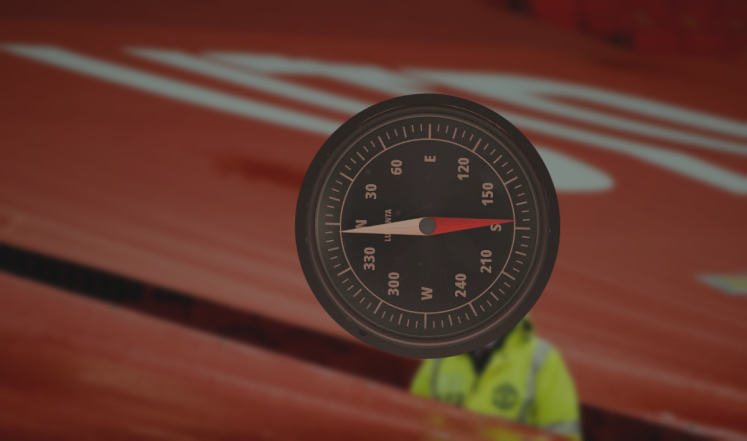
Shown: 175 °
